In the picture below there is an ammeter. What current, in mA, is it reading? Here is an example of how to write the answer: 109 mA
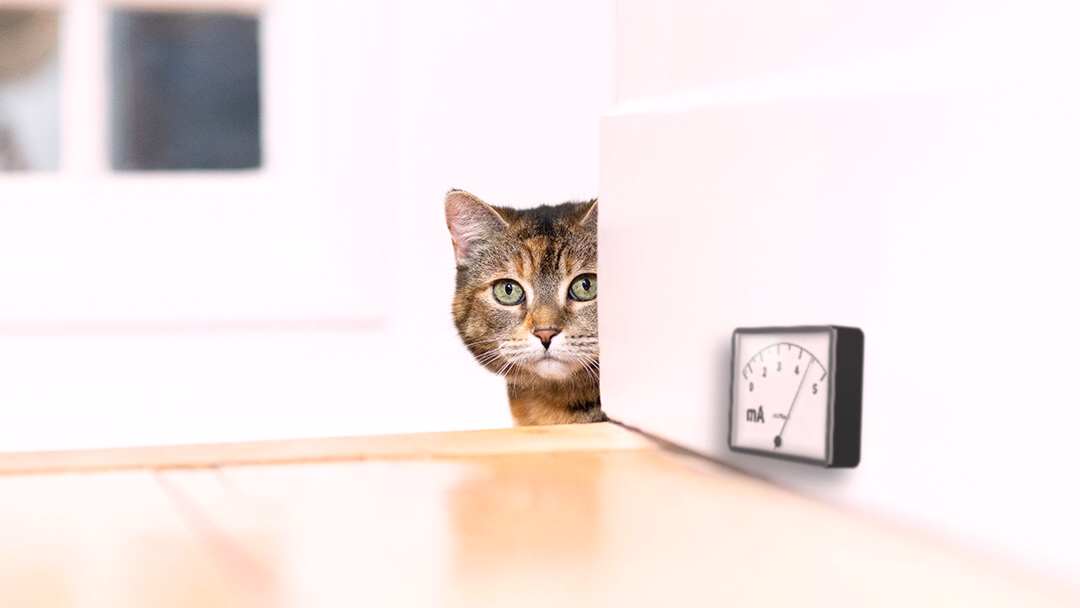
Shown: 4.5 mA
